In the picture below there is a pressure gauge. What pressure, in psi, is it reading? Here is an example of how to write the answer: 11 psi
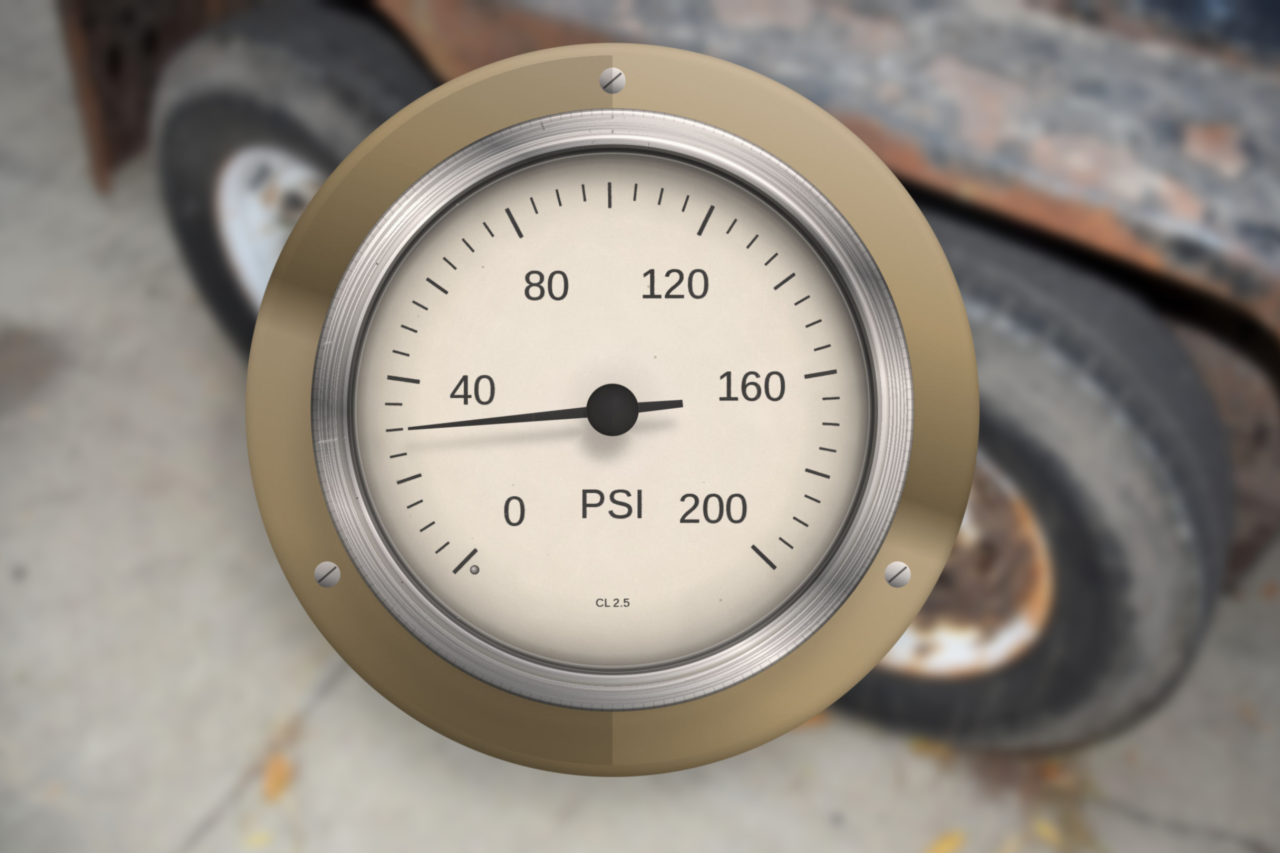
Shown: 30 psi
